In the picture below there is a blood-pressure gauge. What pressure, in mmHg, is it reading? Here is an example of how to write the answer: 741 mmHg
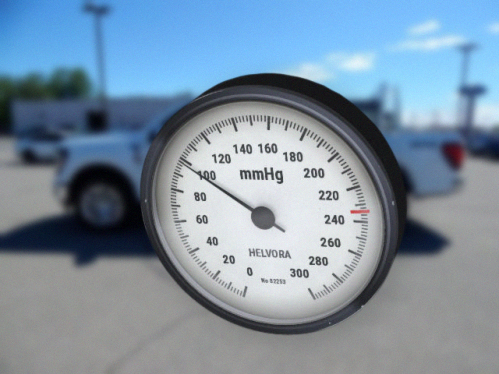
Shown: 100 mmHg
